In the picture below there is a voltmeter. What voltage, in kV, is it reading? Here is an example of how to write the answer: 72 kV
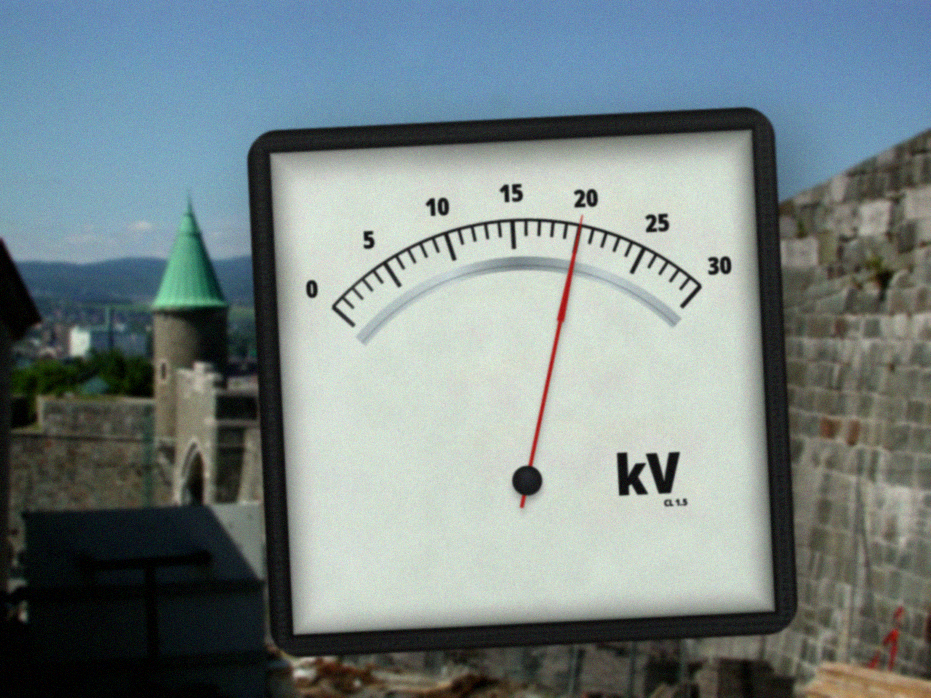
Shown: 20 kV
